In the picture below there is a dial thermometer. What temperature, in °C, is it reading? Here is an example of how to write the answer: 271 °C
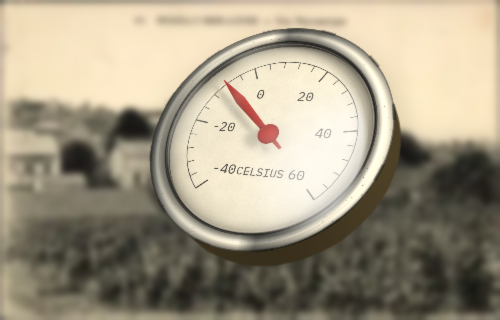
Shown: -8 °C
